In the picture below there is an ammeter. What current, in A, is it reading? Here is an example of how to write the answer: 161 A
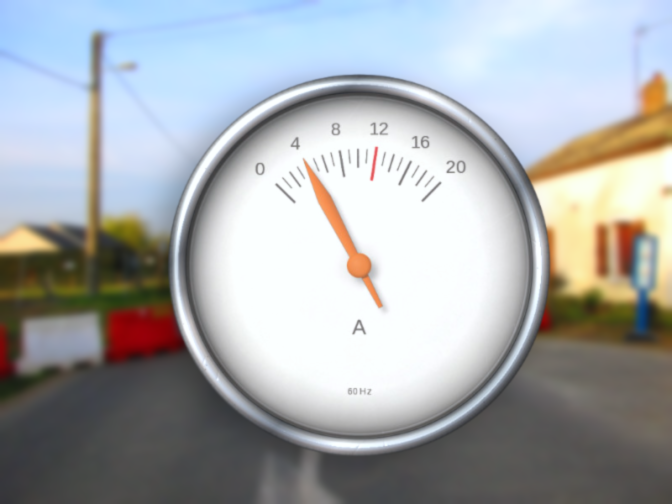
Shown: 4 A
